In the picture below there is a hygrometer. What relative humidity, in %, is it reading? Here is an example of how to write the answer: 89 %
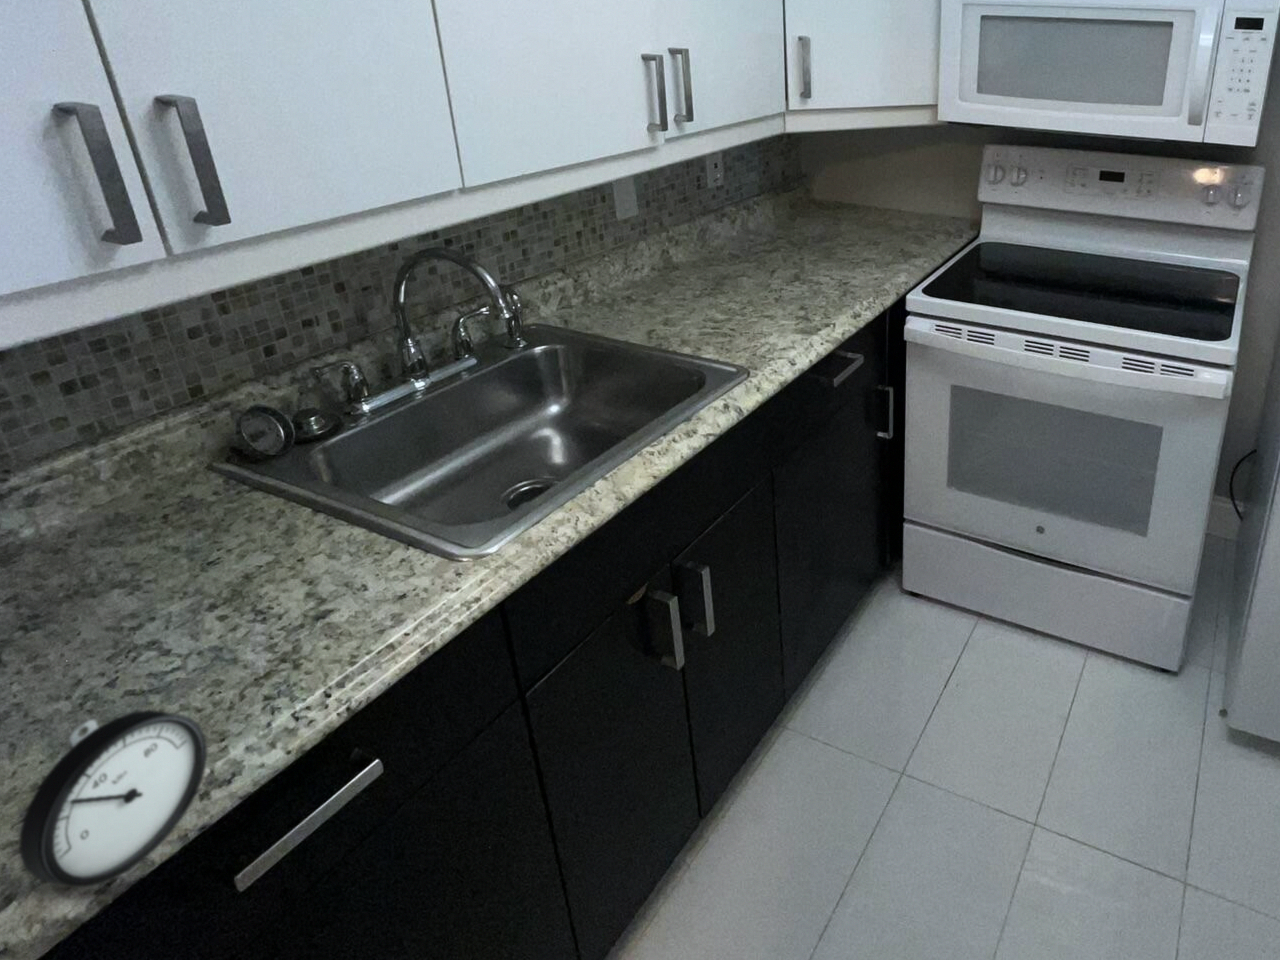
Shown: 28 %
